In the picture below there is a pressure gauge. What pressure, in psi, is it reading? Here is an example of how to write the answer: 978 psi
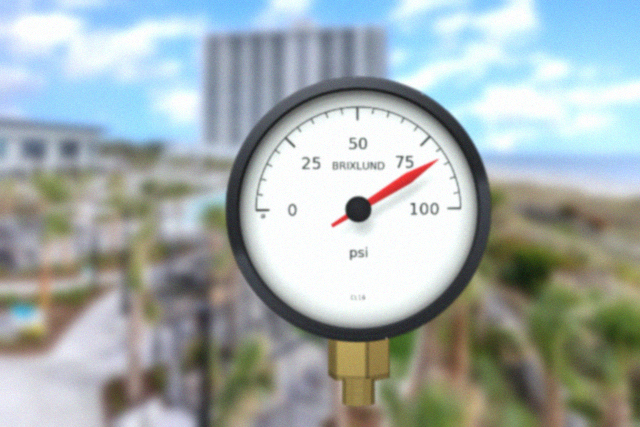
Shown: 82.5 psi
